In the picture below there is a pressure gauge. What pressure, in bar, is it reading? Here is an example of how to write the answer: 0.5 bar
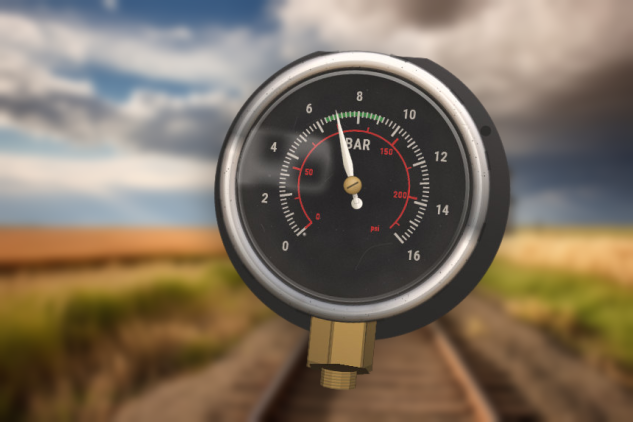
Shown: 7 bar
